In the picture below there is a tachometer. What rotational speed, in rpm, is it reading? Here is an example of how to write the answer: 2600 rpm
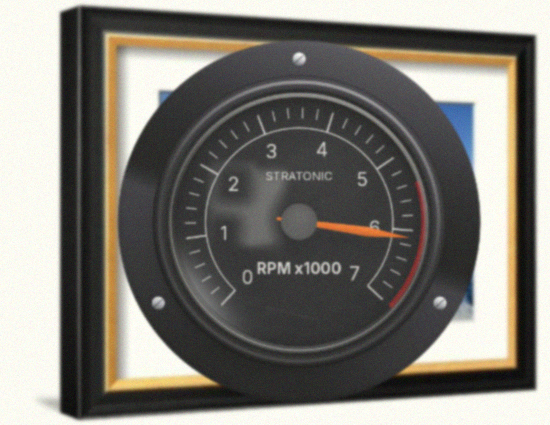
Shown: 6100 rpm
